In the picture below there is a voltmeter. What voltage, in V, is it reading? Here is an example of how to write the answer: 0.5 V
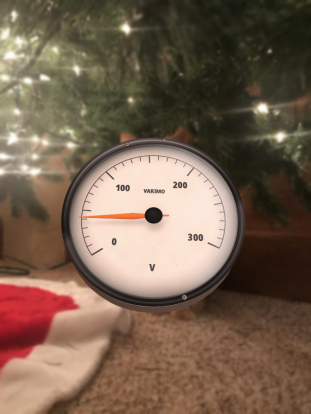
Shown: 40 V
